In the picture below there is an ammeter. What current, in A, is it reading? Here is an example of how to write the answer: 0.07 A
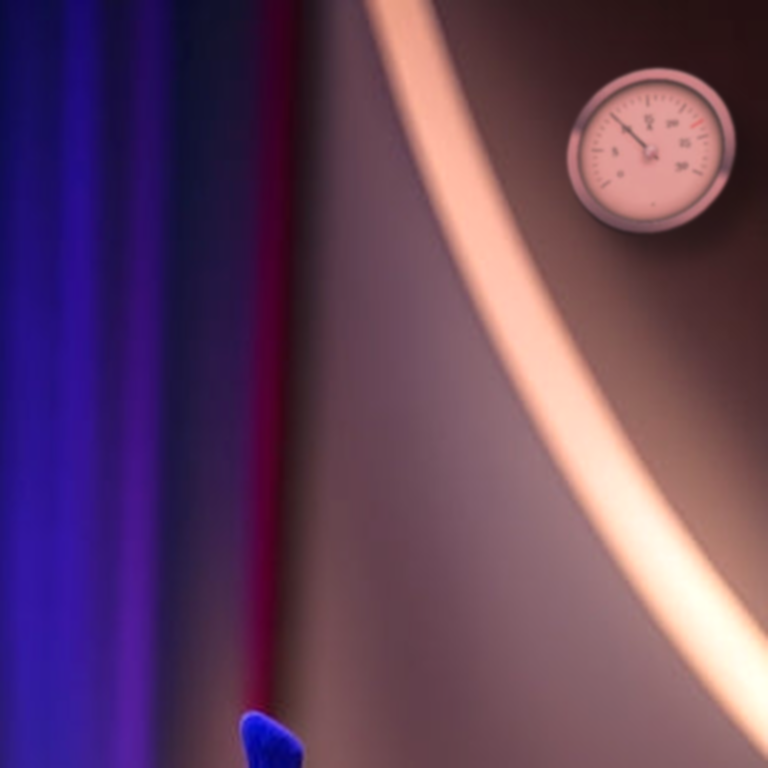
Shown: 10 A
